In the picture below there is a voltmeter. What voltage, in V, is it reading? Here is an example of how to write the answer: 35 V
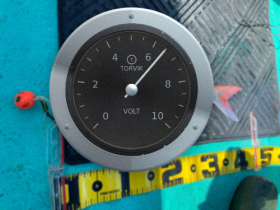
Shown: 6.5 V
